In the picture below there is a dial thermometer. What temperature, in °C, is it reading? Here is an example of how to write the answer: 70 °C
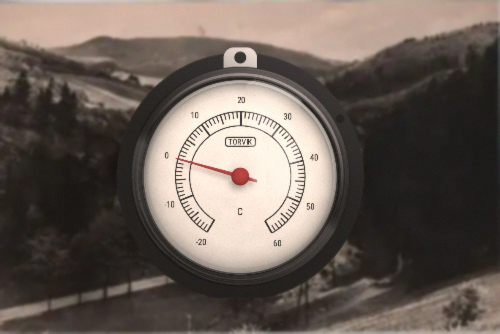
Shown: 0 °C
